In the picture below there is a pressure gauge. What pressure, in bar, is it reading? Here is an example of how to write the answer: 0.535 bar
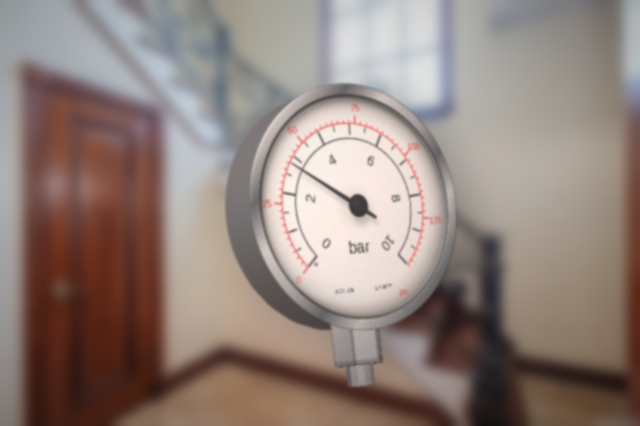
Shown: 2.75 bar
